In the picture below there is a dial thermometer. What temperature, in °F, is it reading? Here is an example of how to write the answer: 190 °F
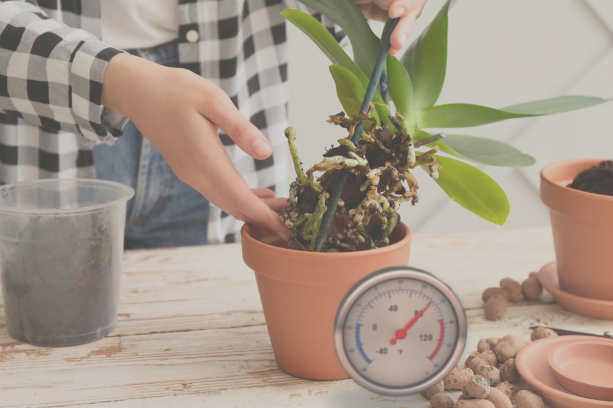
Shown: 80 °F
